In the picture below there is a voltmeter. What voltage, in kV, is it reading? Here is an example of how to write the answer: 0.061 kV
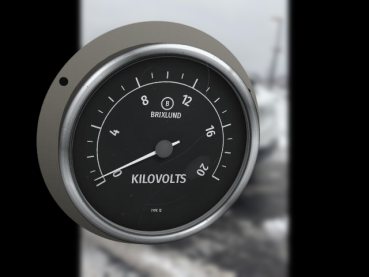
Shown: 0.5 kV
